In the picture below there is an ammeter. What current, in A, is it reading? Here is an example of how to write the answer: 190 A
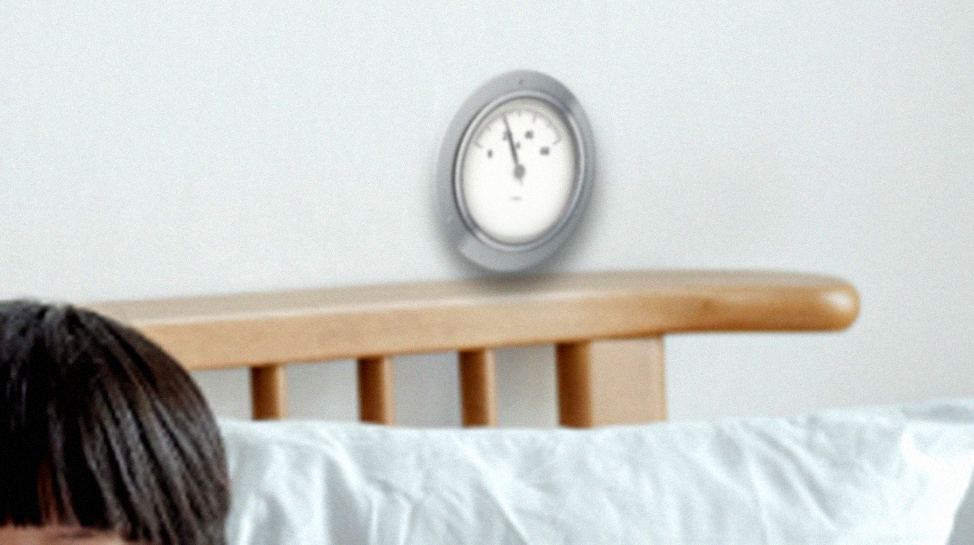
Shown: 20 A
